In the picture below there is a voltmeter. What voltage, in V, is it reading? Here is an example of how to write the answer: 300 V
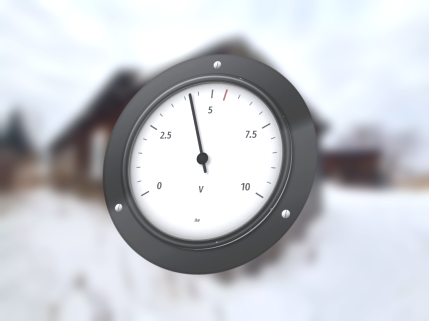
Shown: 4.25 V
